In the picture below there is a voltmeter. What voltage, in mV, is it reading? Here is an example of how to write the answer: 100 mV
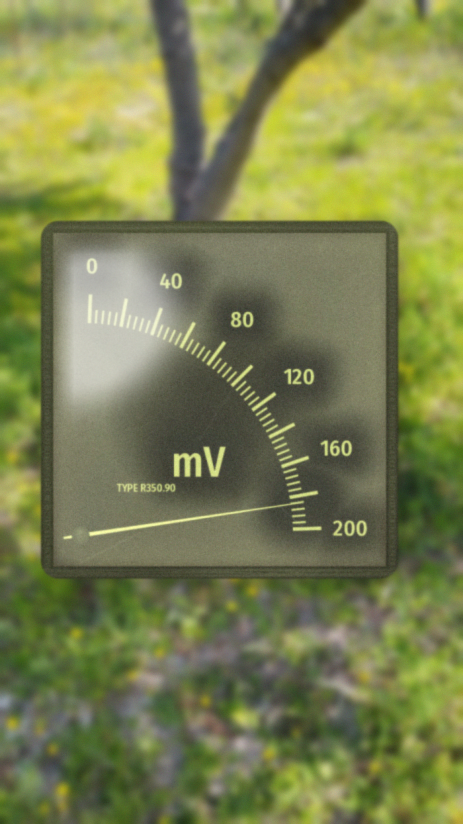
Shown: 184 mV
